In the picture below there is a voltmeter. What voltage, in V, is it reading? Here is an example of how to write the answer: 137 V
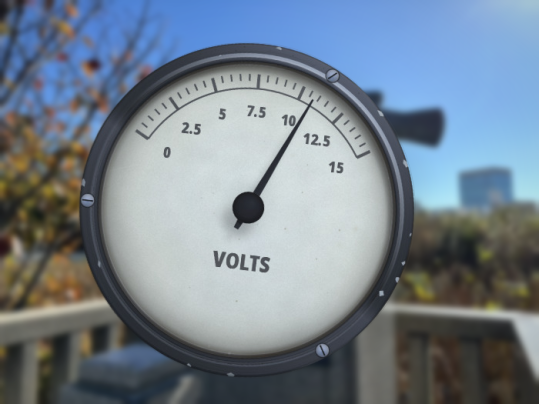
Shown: 10.75 V
